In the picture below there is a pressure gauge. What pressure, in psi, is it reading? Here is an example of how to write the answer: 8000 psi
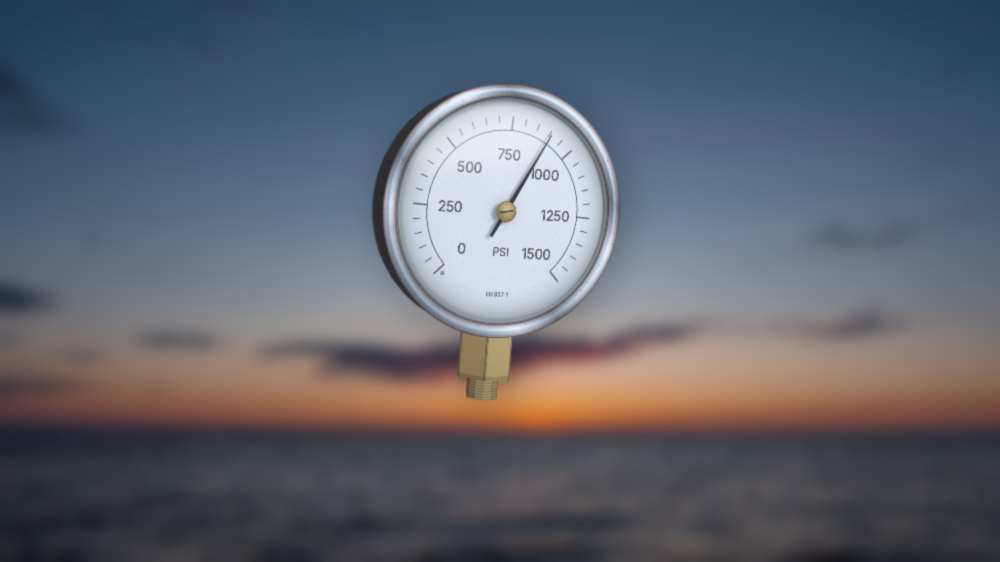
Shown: 900 psi
